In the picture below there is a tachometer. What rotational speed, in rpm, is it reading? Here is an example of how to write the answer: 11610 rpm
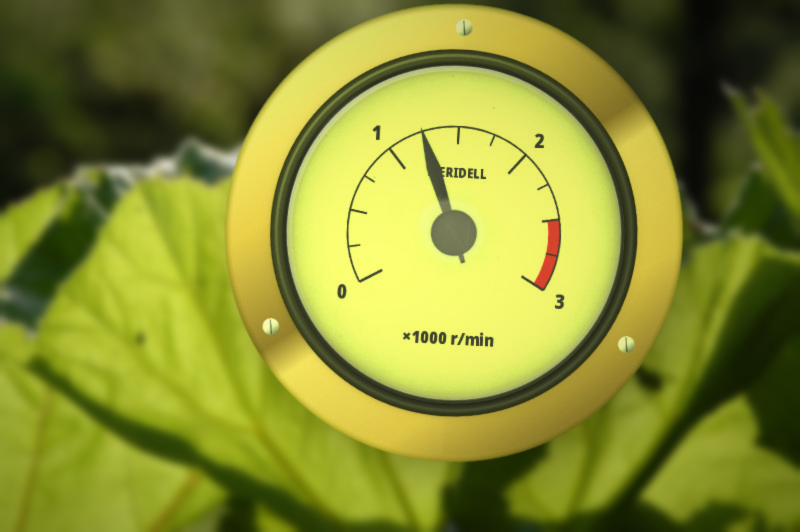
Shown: 1250 rpm
